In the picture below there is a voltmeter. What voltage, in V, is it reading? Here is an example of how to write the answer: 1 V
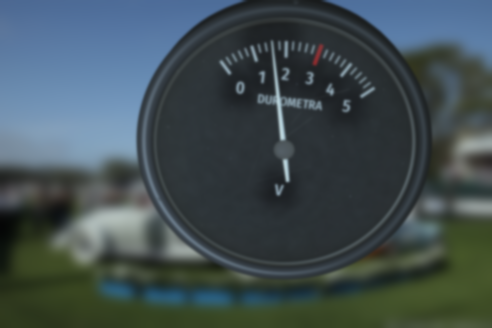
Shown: 1.6 V
